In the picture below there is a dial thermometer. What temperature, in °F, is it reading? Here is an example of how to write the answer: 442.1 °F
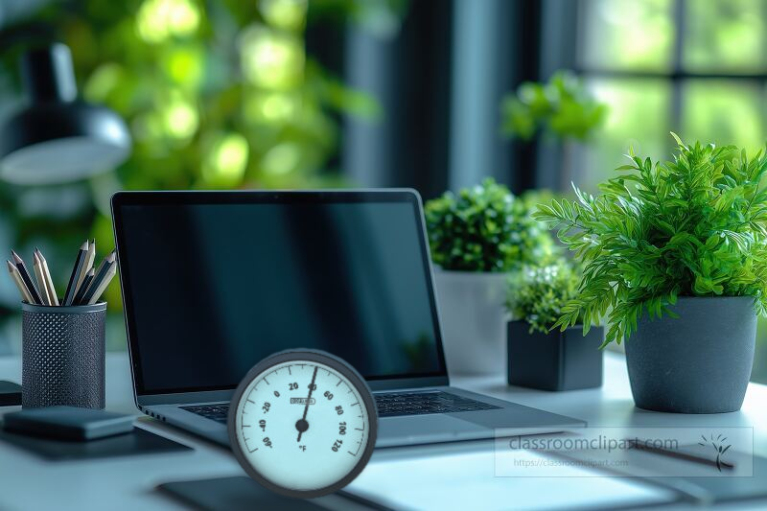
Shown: 40 °F
